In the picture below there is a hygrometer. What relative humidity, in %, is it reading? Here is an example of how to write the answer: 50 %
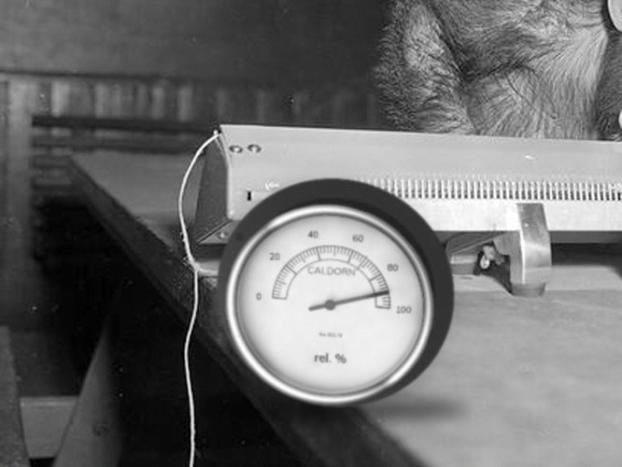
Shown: 90 %
